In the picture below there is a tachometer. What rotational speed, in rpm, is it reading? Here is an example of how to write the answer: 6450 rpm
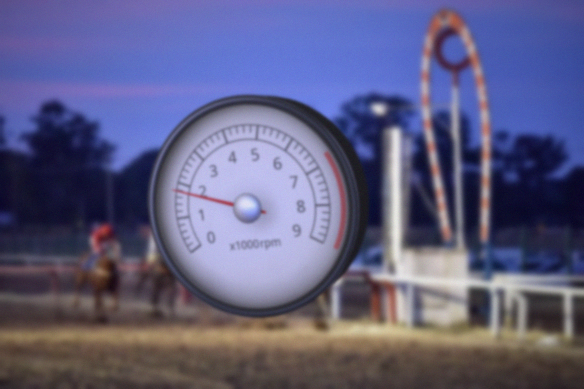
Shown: 1800 rpm
